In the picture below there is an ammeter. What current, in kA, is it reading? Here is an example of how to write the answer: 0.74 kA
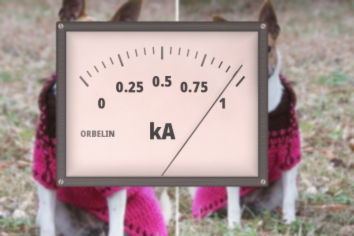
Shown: 0.95 kA
